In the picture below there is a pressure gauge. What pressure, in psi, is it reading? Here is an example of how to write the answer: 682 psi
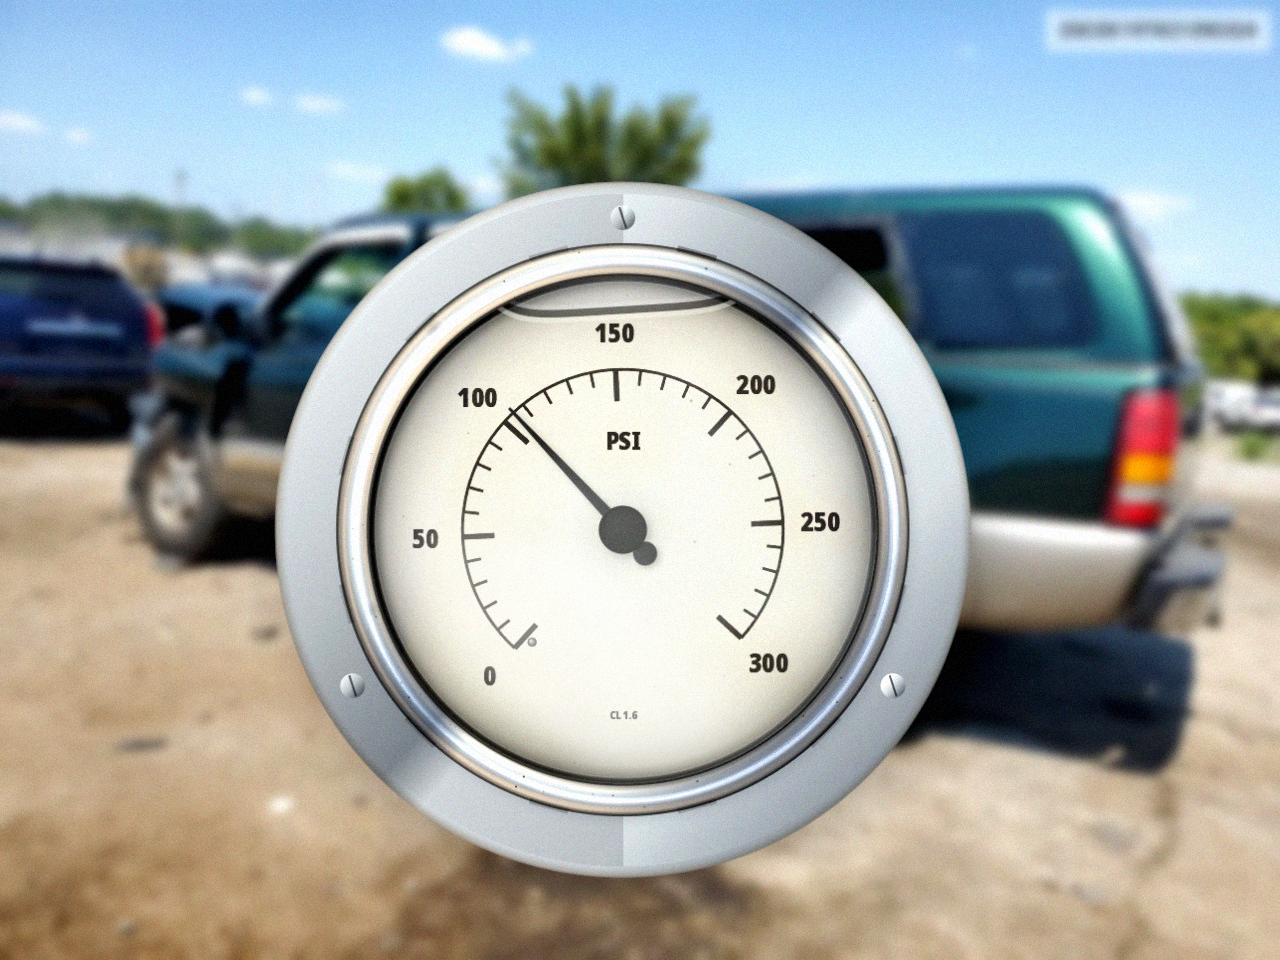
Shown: 105 psi
